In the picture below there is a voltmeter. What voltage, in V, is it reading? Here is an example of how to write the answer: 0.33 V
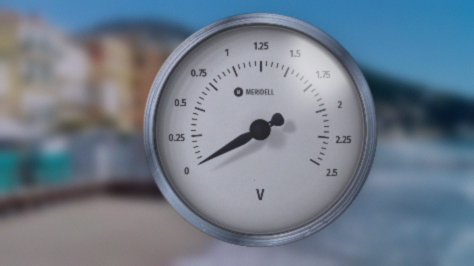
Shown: 0 V
